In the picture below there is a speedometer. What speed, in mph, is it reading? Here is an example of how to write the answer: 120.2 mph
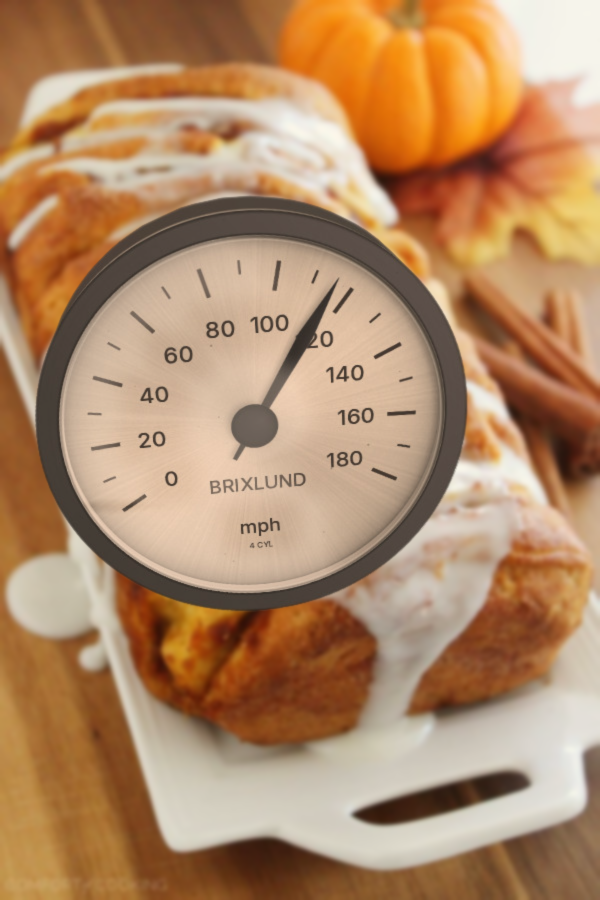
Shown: 115 mph
